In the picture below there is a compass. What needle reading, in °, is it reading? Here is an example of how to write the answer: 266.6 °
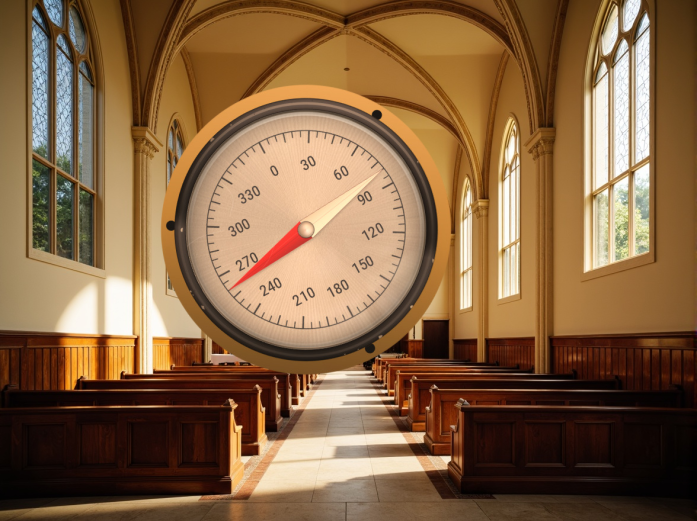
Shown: 260 °
